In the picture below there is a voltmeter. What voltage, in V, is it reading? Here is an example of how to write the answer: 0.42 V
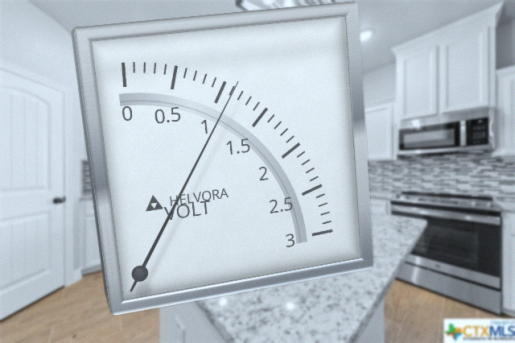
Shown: 1.1 V
